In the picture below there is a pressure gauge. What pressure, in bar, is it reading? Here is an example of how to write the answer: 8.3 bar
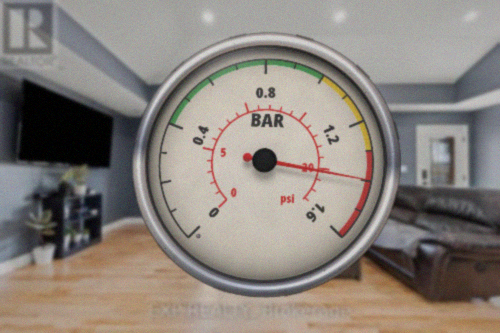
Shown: 1.4 bar
